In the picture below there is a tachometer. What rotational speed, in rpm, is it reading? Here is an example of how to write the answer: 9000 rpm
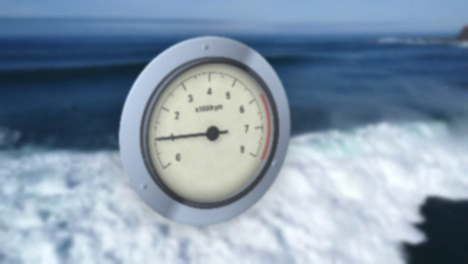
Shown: 1000 rpm
